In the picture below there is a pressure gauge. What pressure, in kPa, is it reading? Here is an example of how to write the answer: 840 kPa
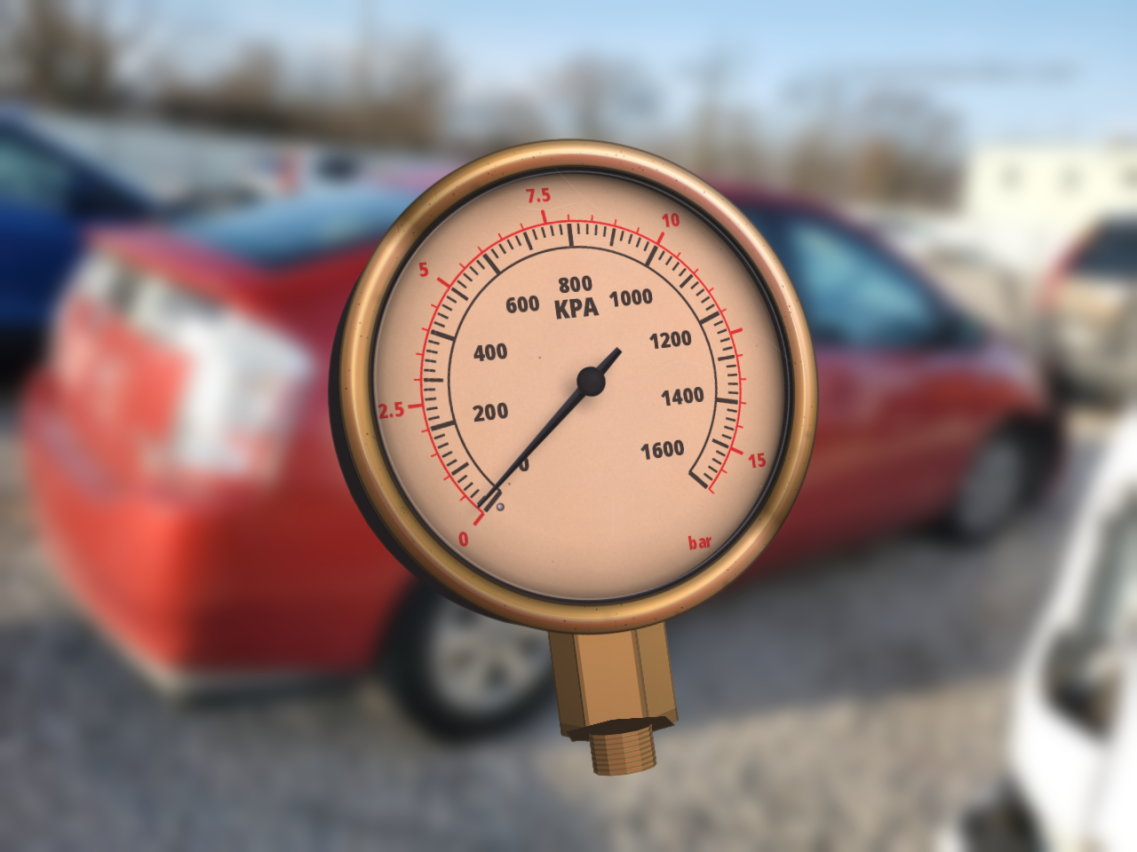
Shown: 20 kPa
